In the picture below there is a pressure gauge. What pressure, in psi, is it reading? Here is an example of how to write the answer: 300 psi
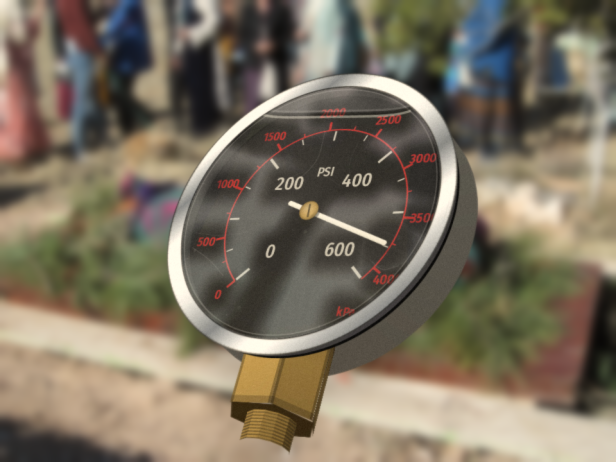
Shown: 550 psi
